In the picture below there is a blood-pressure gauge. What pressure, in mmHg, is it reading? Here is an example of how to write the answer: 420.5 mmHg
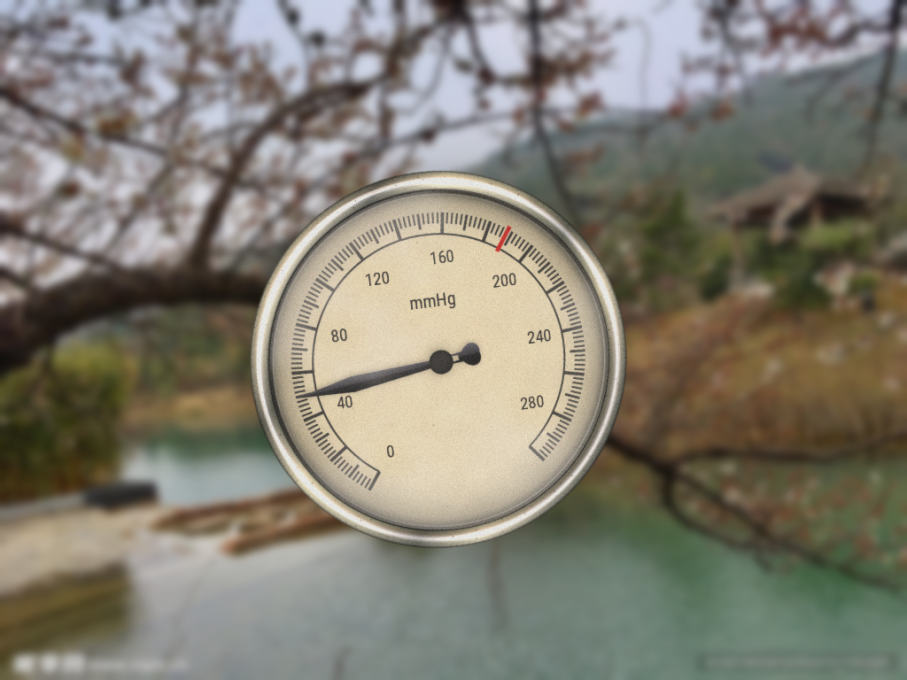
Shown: 50 mmHg
